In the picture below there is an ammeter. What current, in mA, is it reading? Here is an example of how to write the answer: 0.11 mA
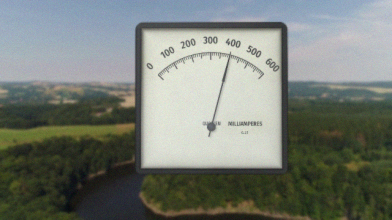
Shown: 400 mA
